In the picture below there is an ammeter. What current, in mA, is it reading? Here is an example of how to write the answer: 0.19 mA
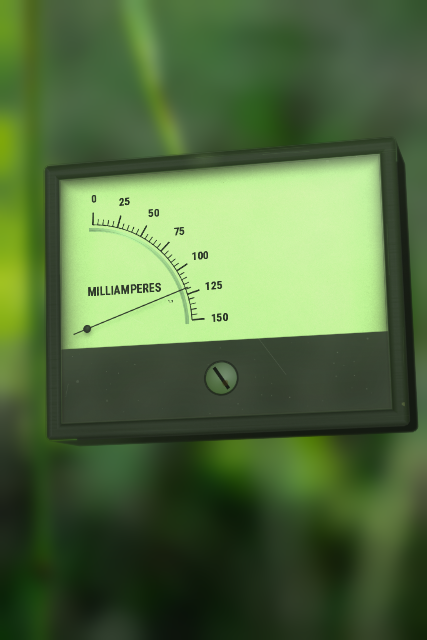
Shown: 120 mA
